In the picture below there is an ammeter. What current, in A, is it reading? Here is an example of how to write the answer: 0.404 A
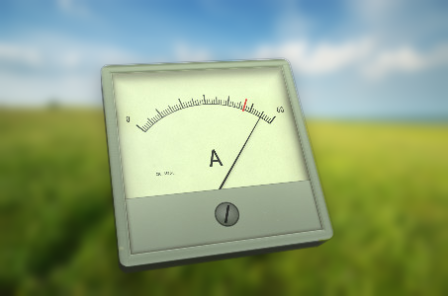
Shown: 55 A
